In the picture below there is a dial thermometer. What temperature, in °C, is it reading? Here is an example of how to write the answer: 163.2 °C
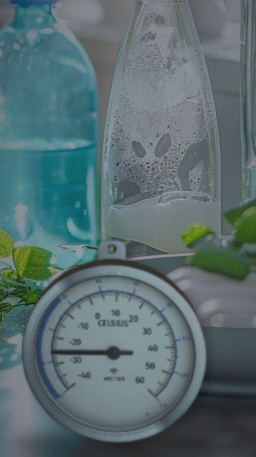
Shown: -25 °C
